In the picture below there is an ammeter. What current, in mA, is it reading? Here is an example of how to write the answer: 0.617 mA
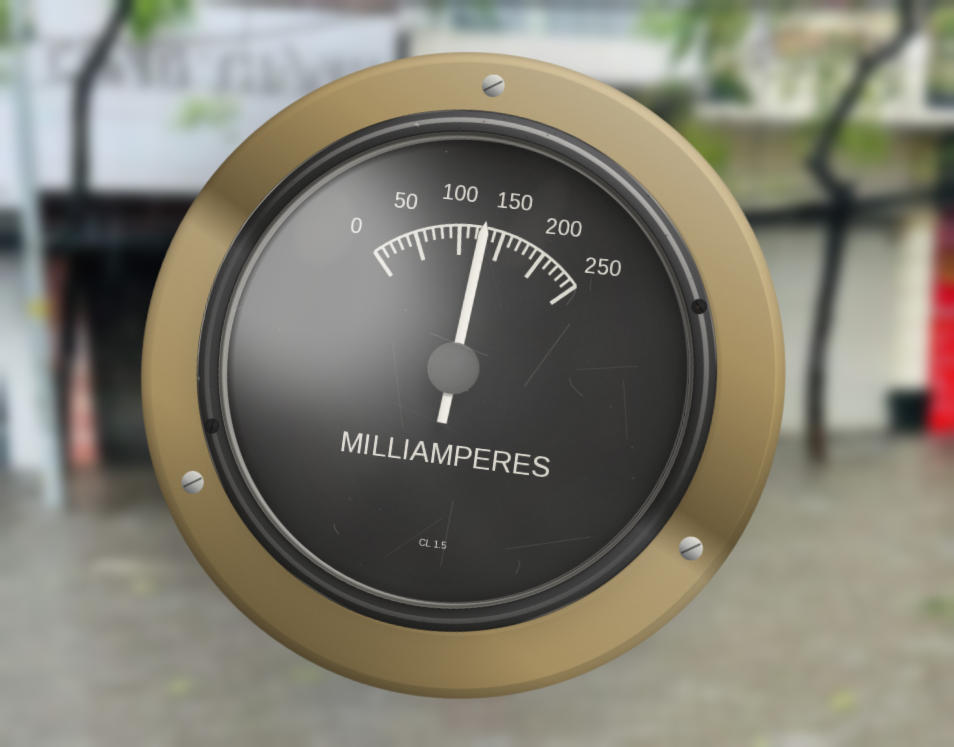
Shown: 130 mA
